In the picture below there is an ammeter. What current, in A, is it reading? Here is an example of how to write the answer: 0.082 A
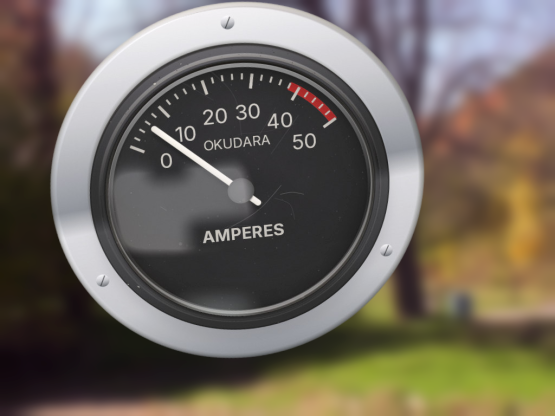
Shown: 6 A
